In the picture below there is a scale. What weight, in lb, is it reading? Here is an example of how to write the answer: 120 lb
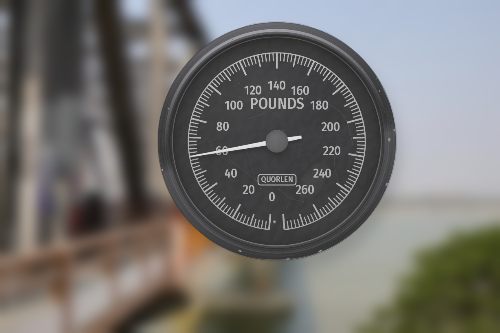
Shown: 60 lb
